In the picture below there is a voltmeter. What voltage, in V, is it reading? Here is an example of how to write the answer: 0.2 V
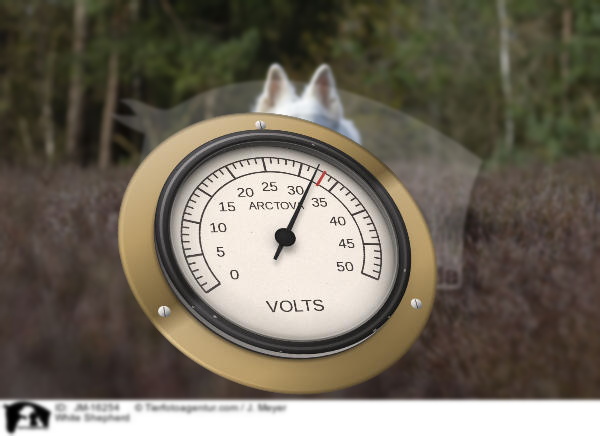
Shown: 32 V
